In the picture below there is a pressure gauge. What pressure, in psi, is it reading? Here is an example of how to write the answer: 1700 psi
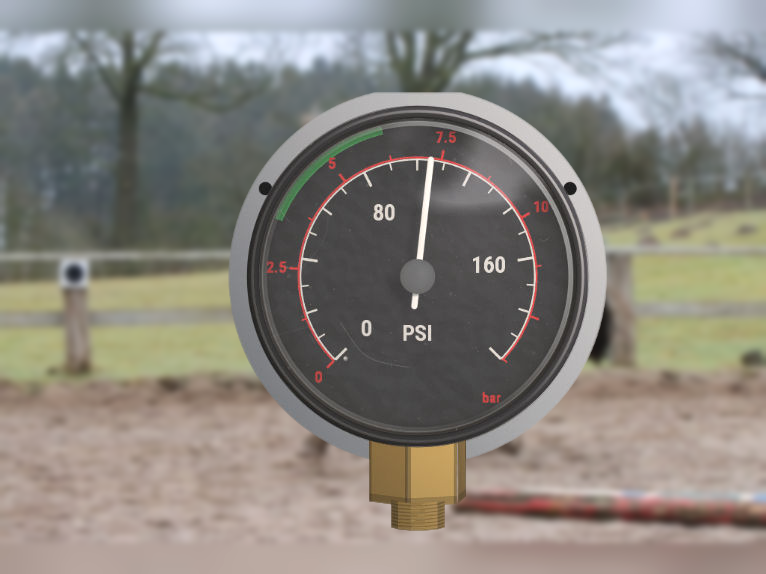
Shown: 105 psi
